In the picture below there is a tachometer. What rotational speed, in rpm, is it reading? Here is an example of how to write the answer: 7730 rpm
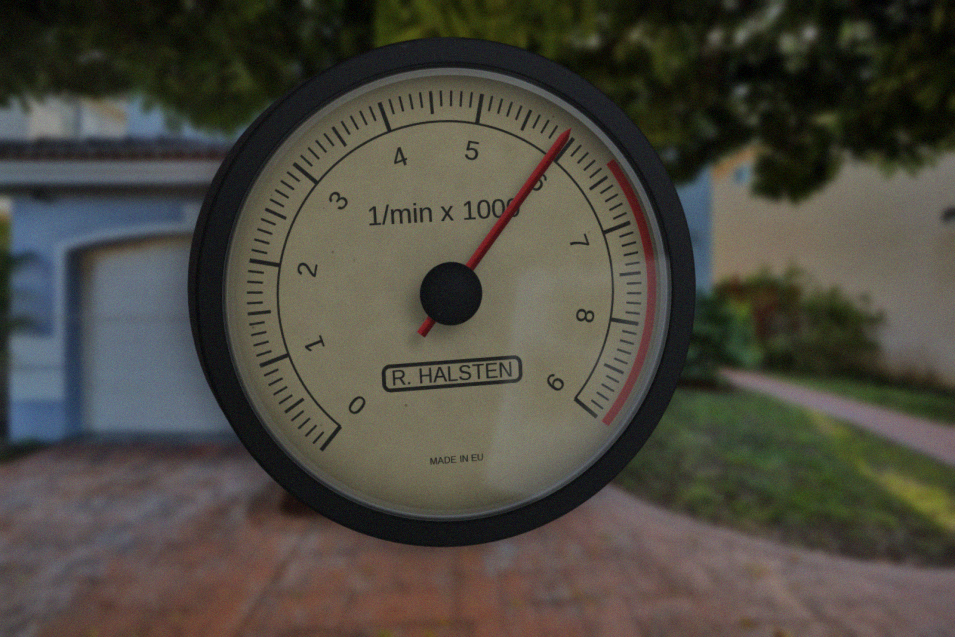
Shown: 5900 rpm
